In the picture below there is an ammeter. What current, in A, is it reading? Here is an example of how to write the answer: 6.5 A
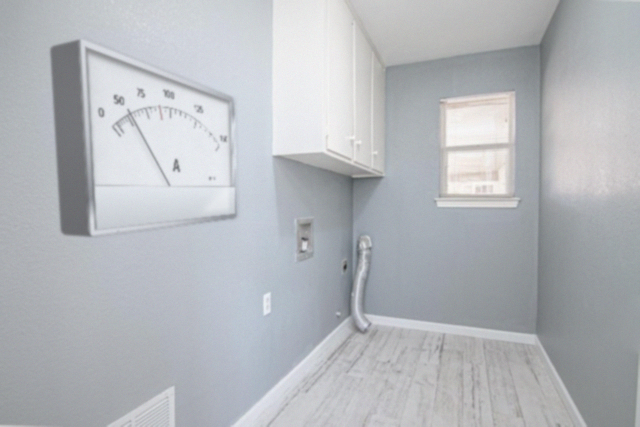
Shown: 50 A
